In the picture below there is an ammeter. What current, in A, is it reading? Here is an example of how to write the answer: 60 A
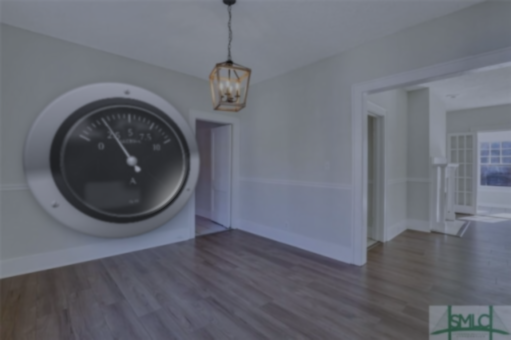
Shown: 2.5 A
